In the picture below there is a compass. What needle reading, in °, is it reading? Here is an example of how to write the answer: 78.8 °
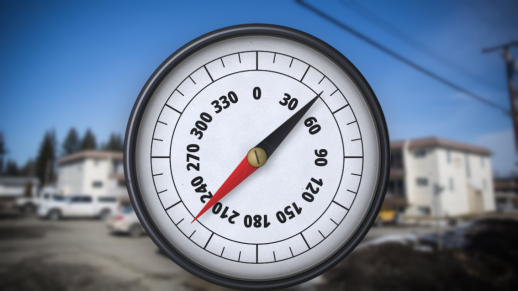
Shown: 225 °
